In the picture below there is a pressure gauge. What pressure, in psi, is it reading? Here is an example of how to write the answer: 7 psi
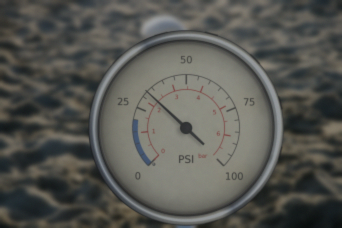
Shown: 32.5 psi
